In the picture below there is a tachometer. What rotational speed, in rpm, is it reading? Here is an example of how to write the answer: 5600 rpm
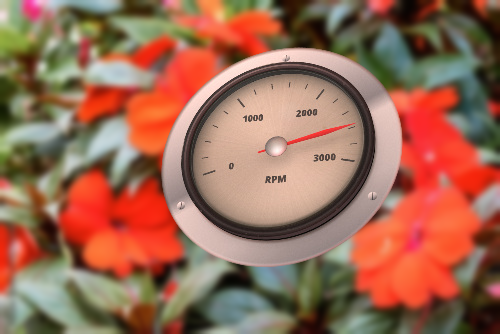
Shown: 2600 rpm
